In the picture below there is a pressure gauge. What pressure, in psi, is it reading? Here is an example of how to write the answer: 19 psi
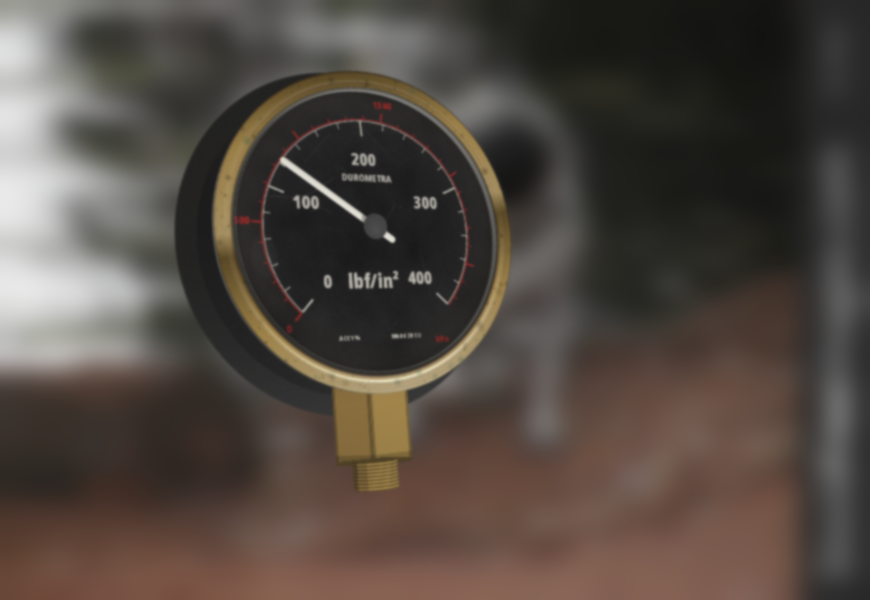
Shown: 120 psi
